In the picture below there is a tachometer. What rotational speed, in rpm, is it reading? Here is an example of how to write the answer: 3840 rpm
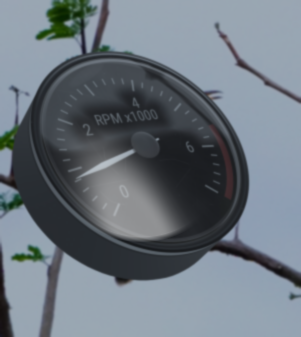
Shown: 800 rpm
